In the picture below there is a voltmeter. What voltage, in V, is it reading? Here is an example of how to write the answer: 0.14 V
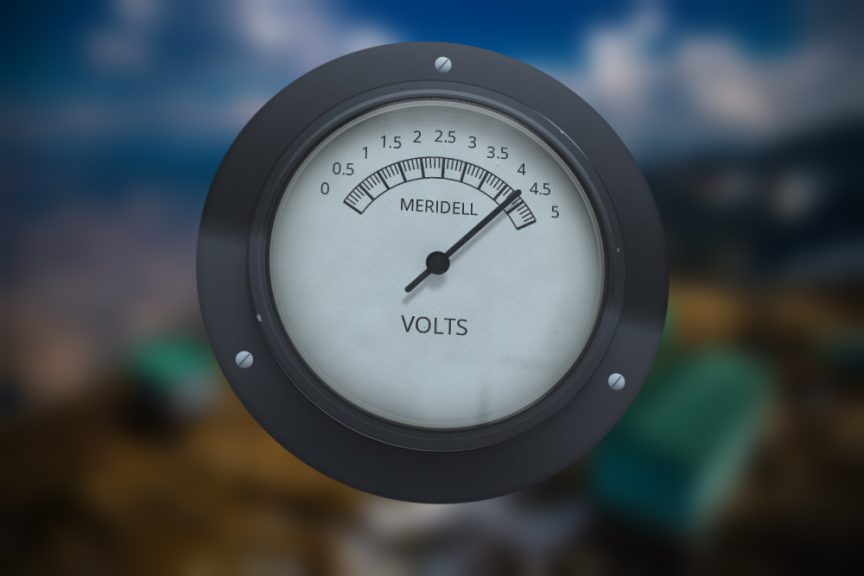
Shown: 4.3 V
